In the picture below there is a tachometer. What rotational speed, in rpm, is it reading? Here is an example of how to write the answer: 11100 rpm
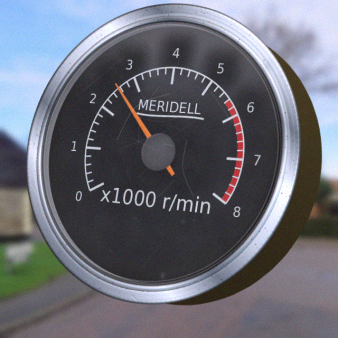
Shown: 2600 rpm
